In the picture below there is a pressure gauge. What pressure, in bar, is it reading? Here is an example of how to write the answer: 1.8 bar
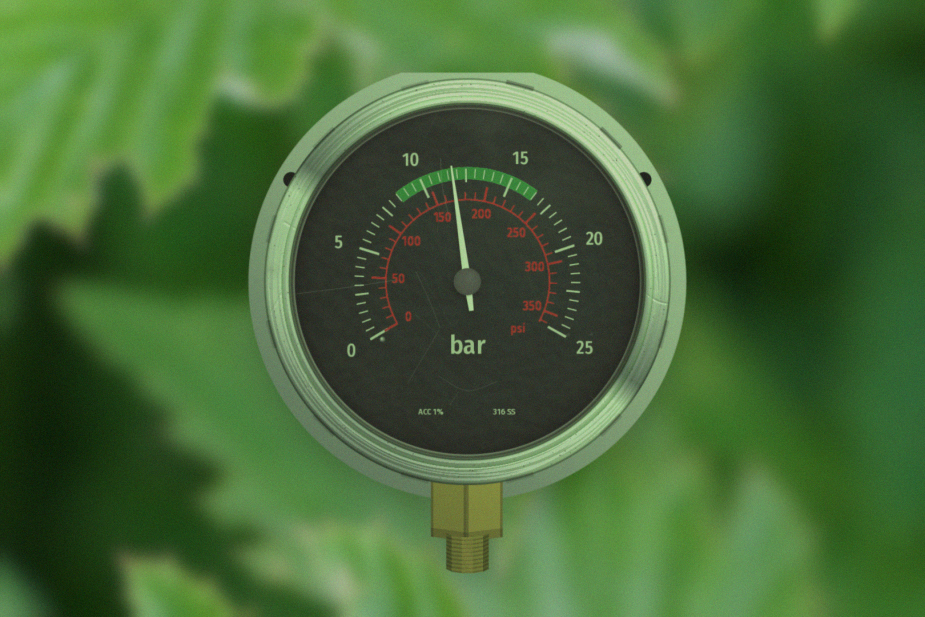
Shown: 11.75 bar
